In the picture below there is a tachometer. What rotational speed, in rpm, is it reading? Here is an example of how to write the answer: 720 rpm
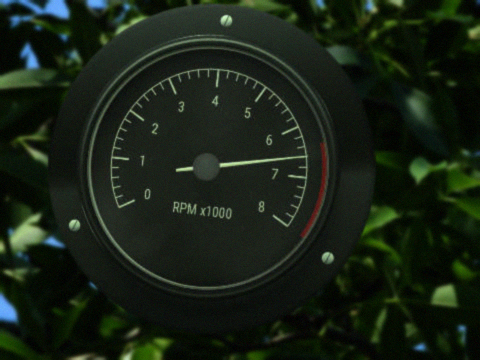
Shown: 6600 rpm
